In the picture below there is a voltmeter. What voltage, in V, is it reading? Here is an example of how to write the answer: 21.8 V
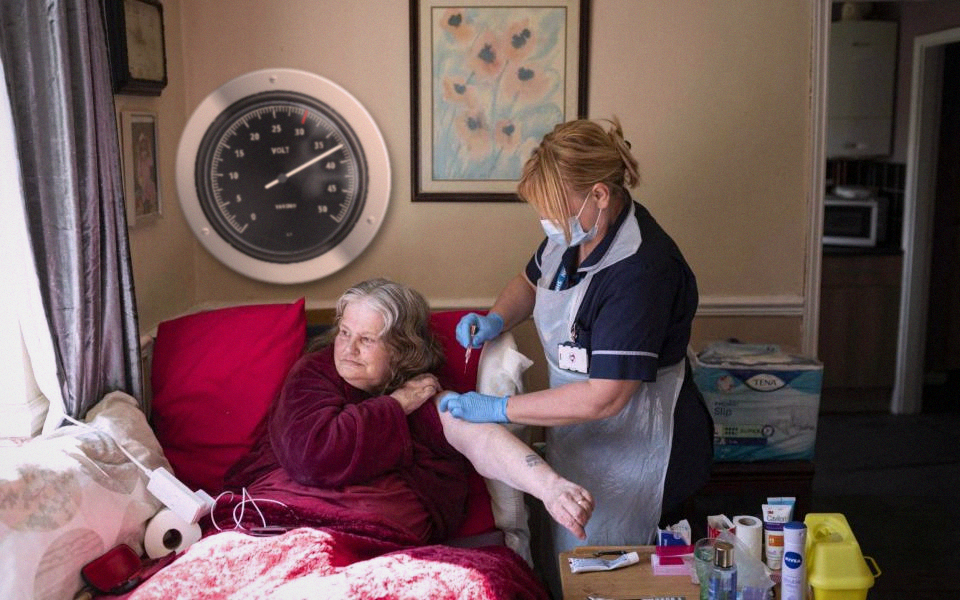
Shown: 37.5 V
